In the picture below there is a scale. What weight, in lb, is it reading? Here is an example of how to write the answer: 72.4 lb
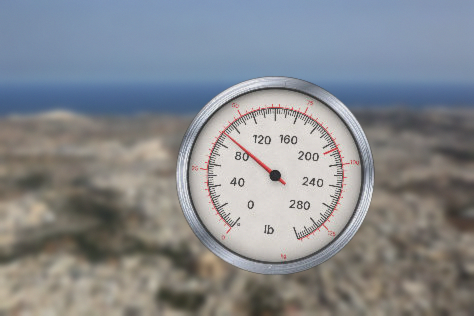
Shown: 90 lb
